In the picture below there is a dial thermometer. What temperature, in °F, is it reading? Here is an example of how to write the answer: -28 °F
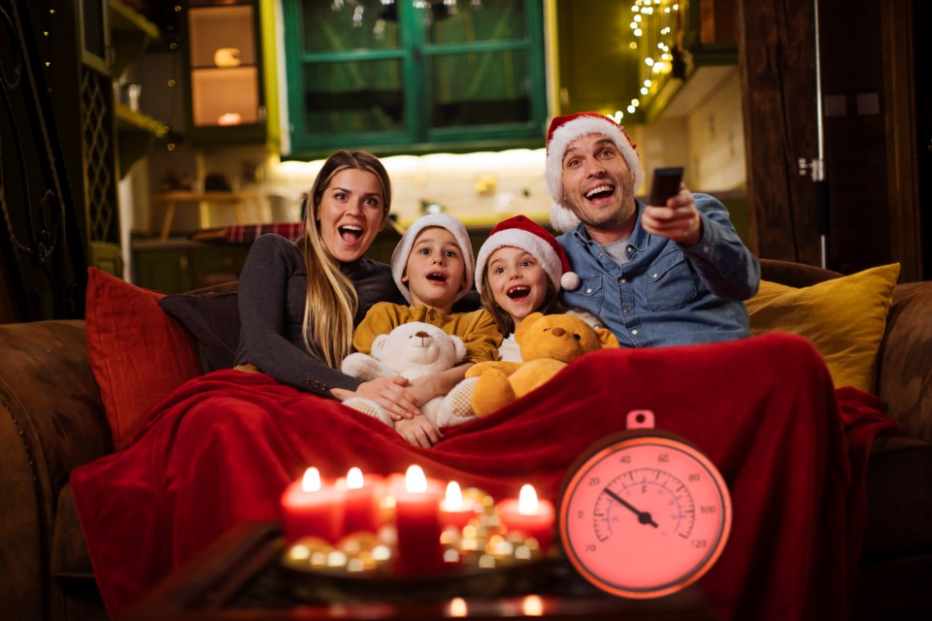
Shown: 20 °F
